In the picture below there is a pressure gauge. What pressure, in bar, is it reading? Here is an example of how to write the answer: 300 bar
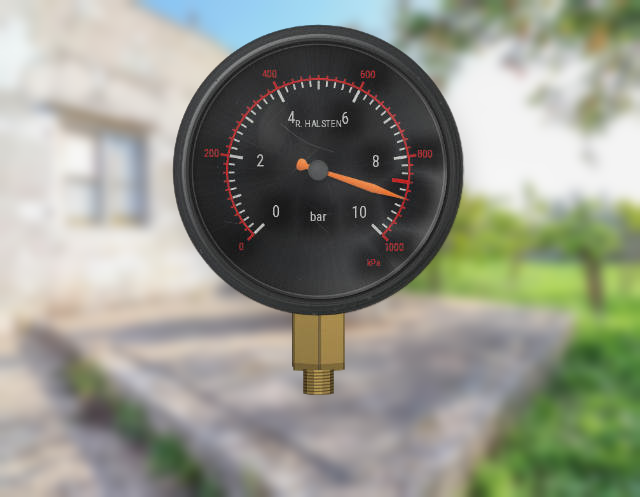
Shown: 9 bar
